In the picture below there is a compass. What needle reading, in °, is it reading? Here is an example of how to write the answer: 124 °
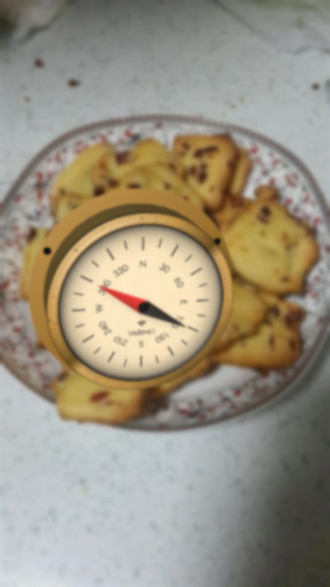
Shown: 300 °
